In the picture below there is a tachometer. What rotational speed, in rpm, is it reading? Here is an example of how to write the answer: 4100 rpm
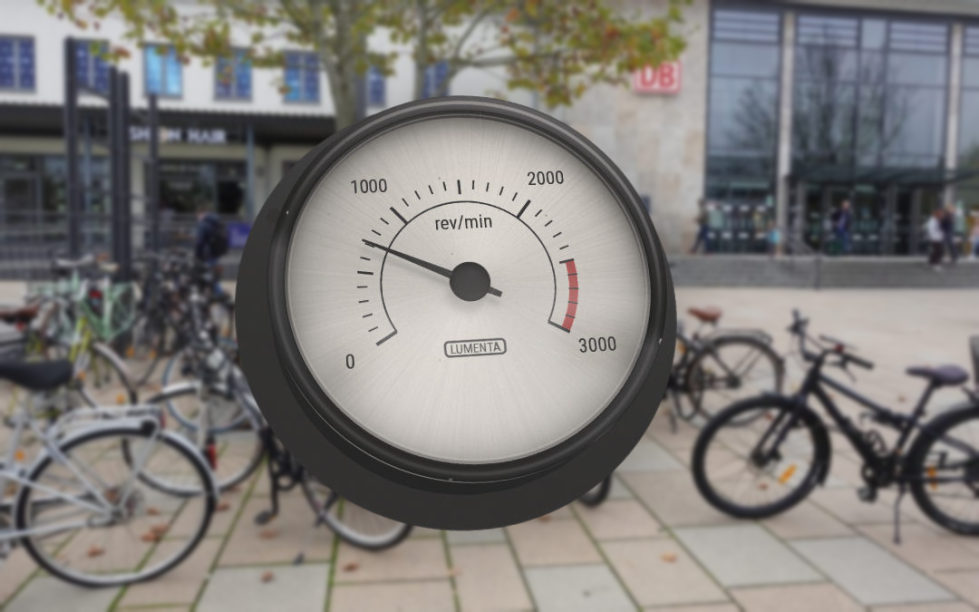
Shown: 700 rpm
